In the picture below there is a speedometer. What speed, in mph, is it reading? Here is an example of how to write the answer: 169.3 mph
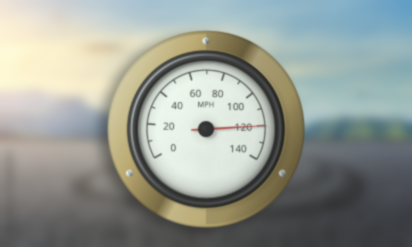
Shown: 120 mph
